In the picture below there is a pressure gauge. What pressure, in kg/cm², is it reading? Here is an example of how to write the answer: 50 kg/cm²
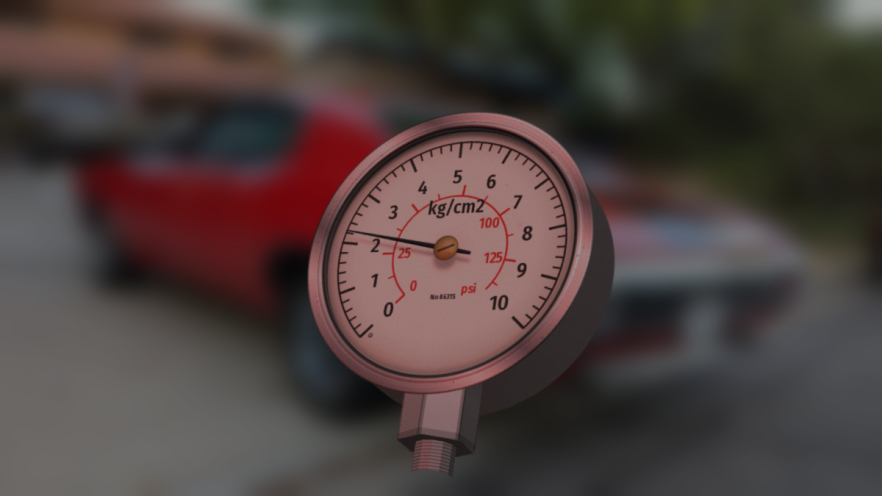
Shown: 2.2 kg/cm²
